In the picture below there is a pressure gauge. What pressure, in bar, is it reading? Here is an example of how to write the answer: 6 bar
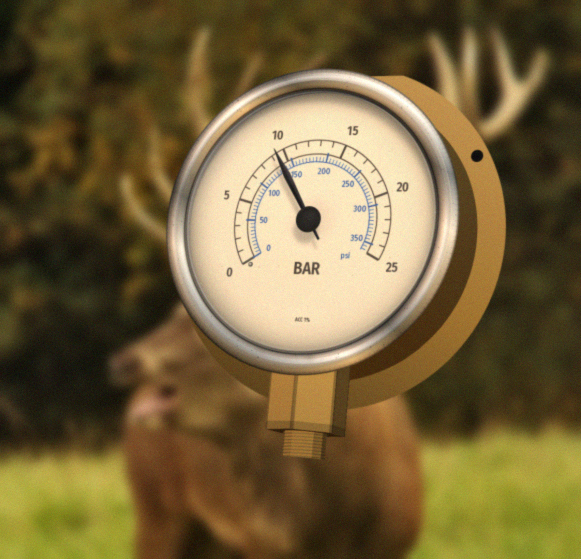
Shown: 9.5 bar
